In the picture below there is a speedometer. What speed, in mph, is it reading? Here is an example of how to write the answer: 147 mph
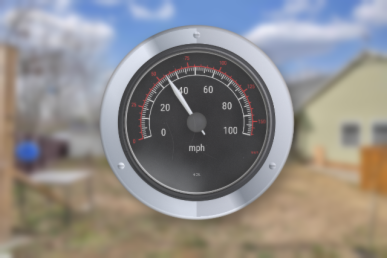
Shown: 35 mph
